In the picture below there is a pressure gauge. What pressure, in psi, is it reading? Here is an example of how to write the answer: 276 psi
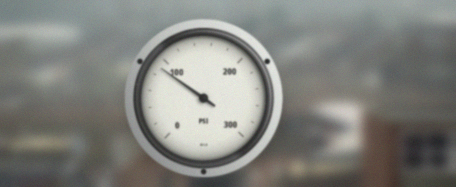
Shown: 90 psi
